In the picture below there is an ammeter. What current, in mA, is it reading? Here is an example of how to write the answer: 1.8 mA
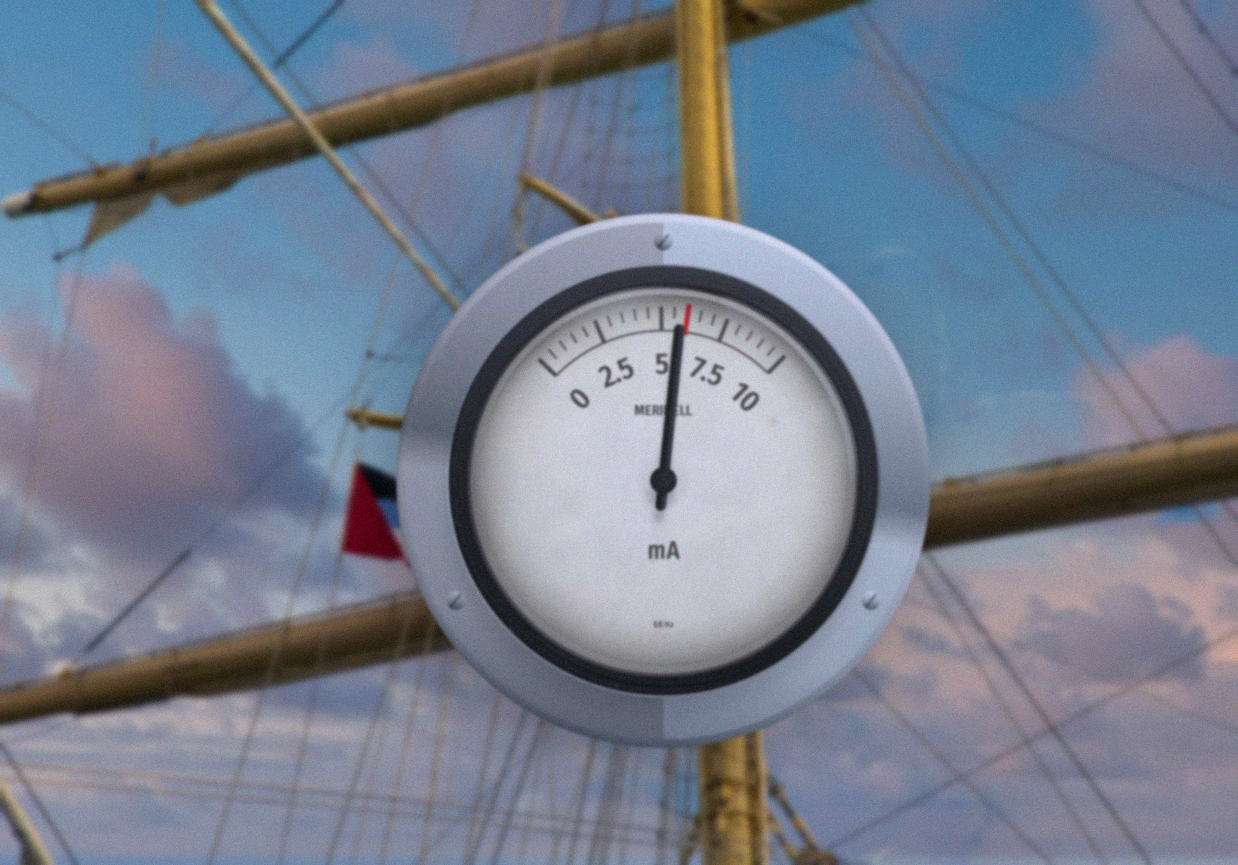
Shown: 5.75 mA
